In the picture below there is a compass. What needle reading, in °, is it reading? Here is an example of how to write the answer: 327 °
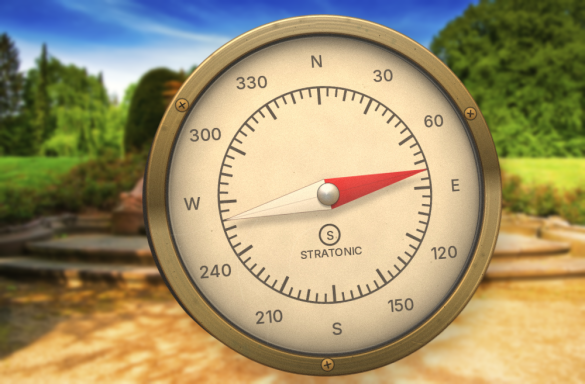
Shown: 80 °
